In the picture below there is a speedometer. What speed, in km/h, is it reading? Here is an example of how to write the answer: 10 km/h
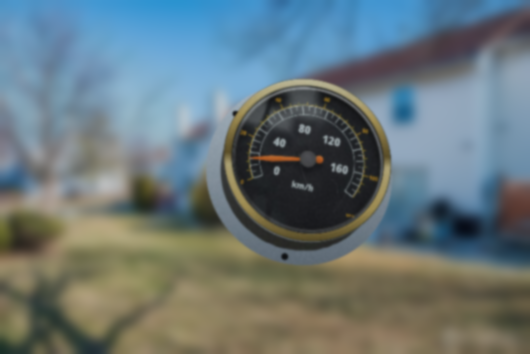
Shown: 15 km/h
